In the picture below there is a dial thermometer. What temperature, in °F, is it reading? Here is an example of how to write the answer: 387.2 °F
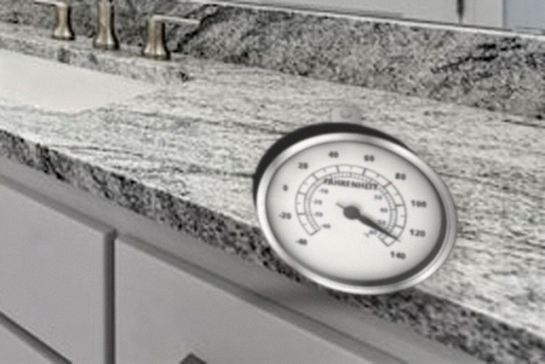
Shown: 130 °F
